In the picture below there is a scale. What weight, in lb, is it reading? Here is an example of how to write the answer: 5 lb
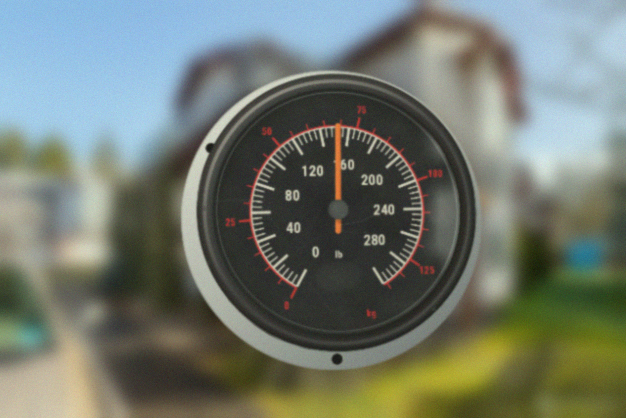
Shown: 152 lb
